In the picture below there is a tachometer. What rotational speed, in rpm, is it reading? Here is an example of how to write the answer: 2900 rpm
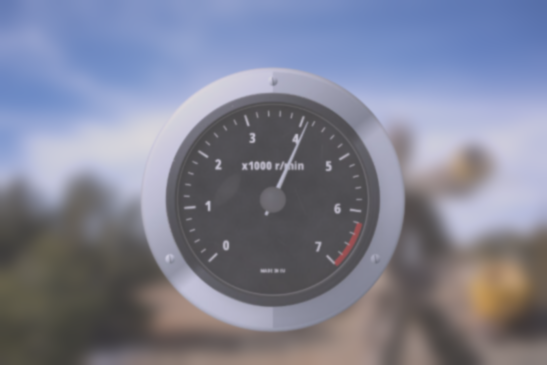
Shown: 4100 rpm
